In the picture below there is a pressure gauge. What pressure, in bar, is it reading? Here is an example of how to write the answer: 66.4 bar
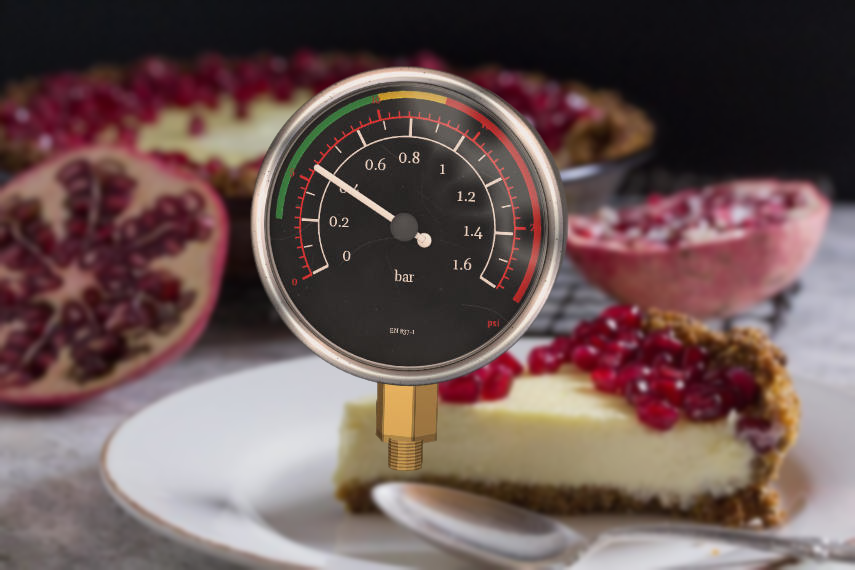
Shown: 0.4 bar
